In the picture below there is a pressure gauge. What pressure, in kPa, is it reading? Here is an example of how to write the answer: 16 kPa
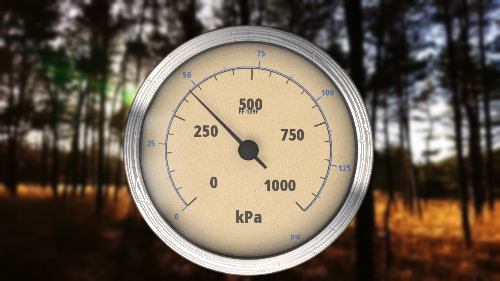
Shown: 325 kPa
